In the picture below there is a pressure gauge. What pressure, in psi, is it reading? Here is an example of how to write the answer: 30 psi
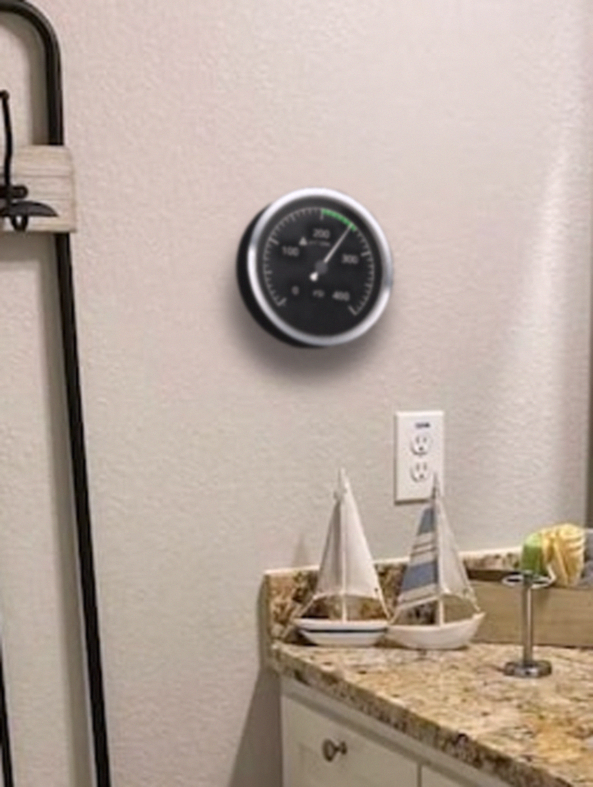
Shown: 250 psi
